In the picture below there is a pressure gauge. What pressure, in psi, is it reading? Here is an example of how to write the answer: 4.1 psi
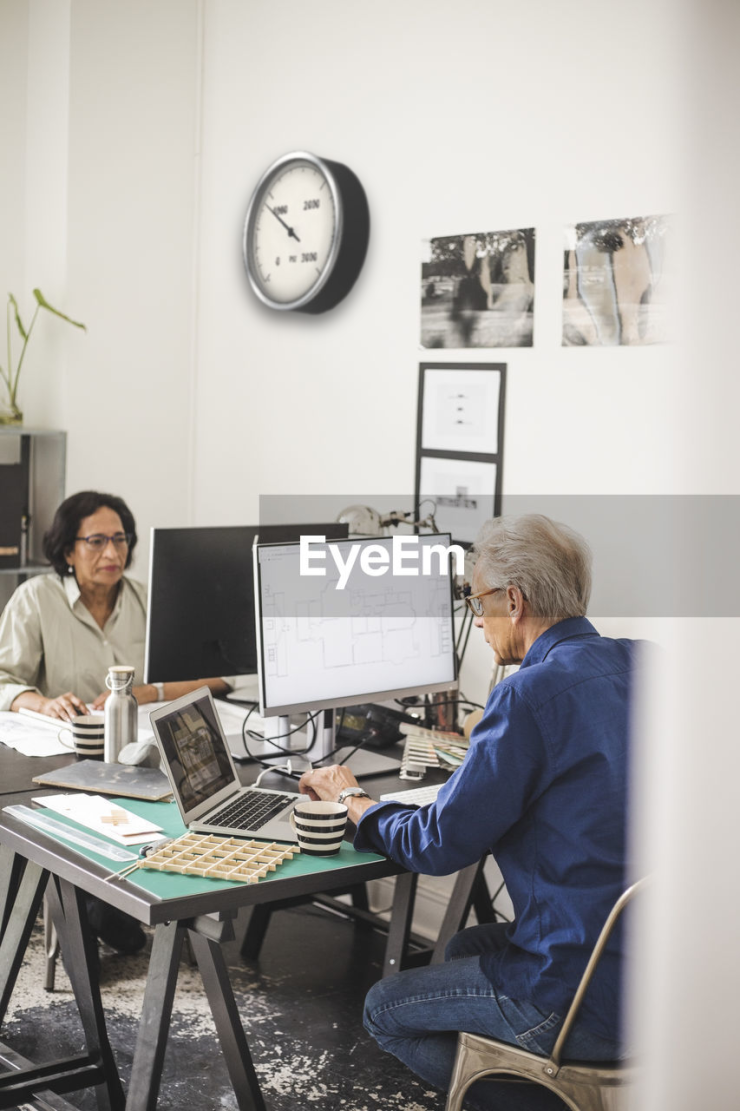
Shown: 900 psi
